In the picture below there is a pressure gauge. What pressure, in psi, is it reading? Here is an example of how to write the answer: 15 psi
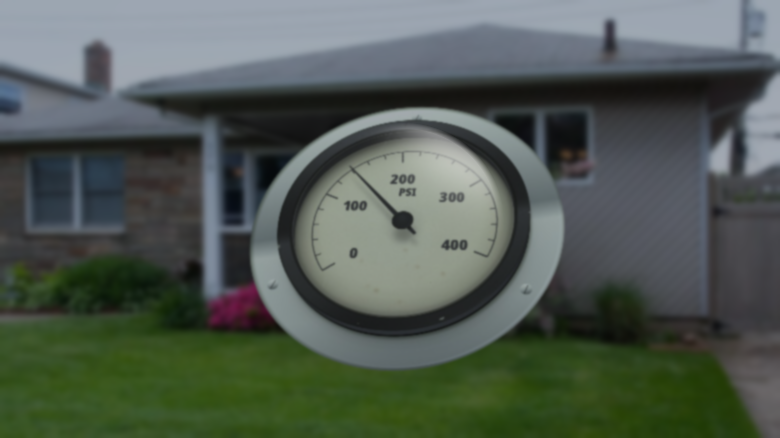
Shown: 140 psi
